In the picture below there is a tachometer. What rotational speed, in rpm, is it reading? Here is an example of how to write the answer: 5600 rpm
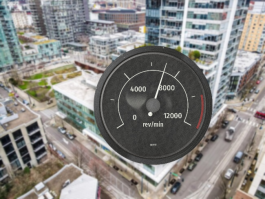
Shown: 7000 rpm
